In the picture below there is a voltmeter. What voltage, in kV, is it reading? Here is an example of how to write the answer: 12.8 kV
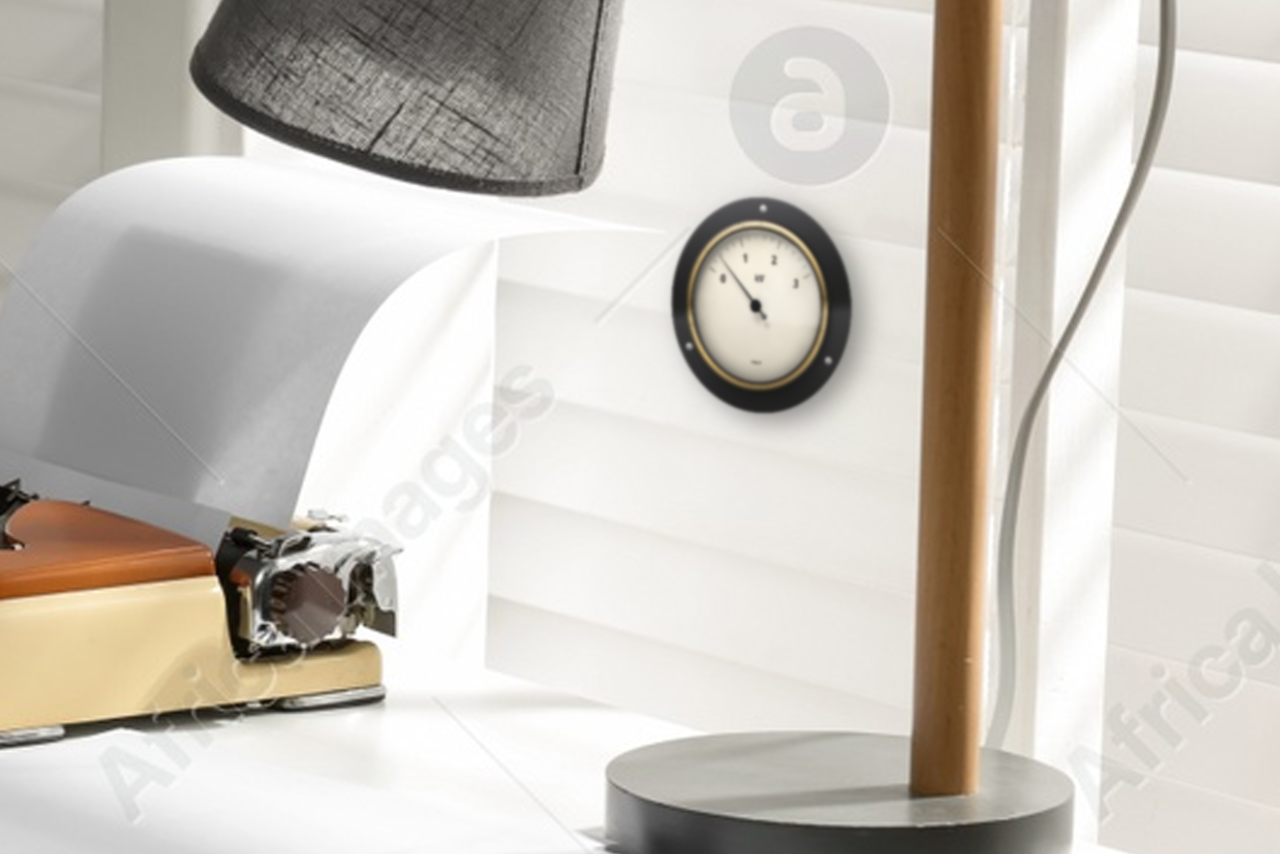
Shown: 0.4 kV
